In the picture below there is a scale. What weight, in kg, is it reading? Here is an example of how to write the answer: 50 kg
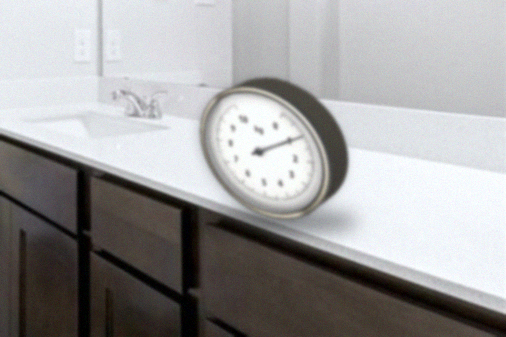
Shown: 1 kg
